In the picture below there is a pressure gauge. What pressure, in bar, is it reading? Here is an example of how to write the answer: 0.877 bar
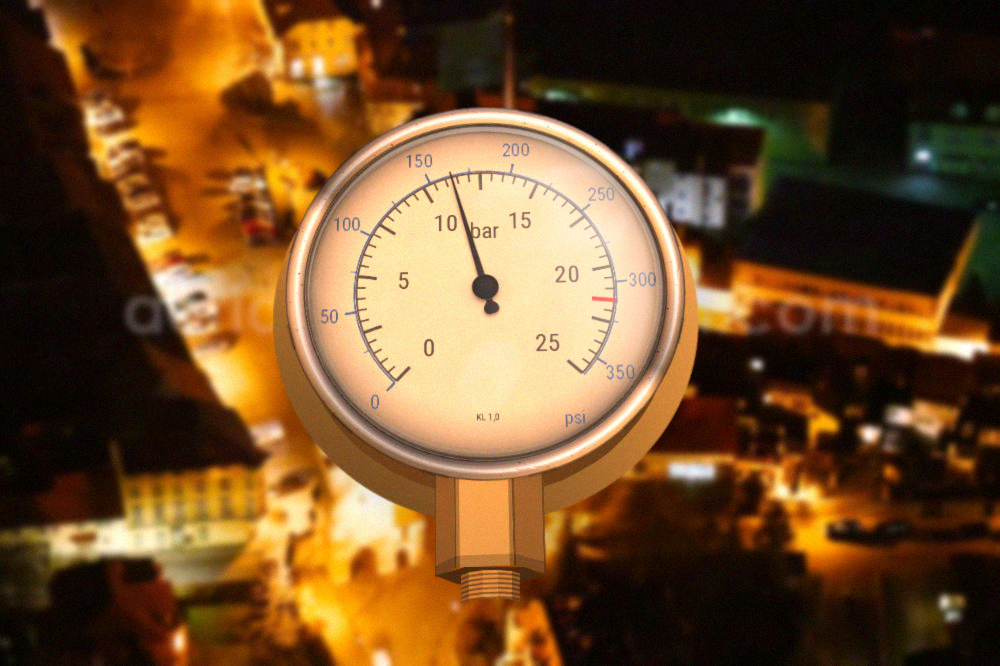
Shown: 11.25 bar
